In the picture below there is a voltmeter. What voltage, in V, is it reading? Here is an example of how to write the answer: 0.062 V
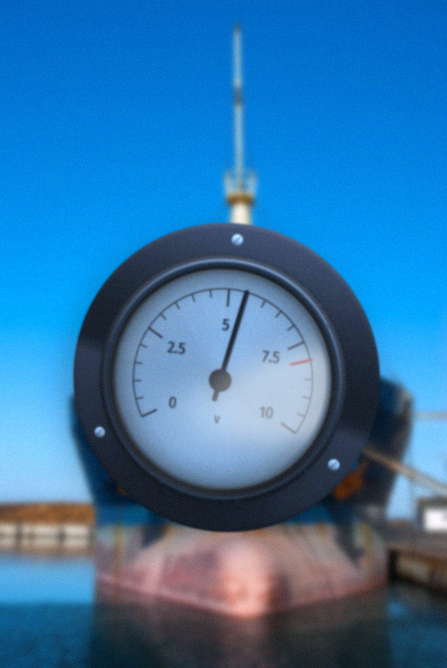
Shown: 5.5 V
